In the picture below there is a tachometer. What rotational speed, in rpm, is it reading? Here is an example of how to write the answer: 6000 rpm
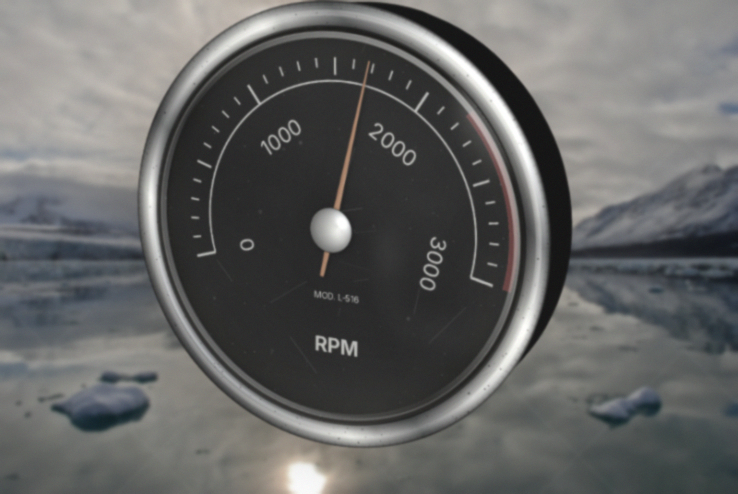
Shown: 1700 rpm
